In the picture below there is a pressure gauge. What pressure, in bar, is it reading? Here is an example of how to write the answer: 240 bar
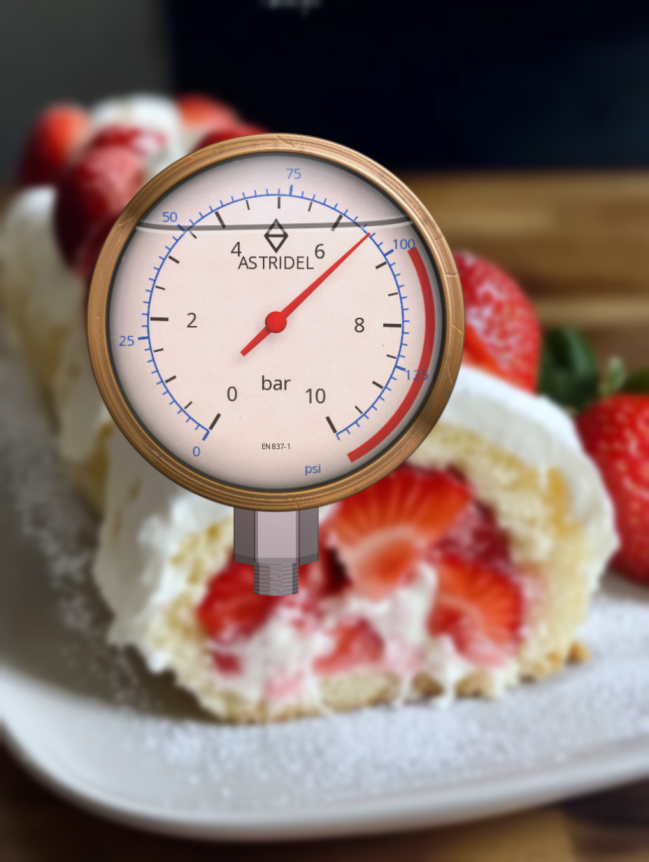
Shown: 6.5 bar
